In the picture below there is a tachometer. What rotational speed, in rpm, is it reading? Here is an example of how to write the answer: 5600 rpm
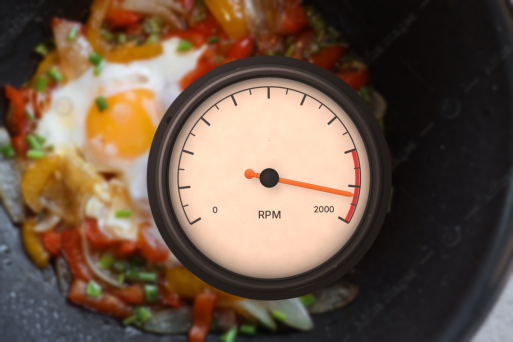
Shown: 1850 rpm
